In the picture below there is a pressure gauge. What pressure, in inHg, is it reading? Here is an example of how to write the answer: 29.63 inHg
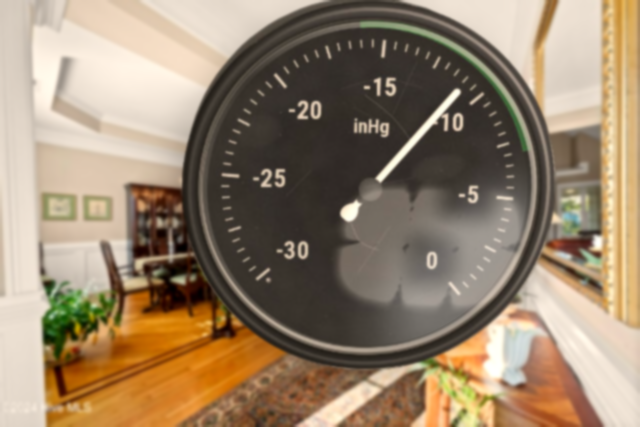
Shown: -11 inHg
